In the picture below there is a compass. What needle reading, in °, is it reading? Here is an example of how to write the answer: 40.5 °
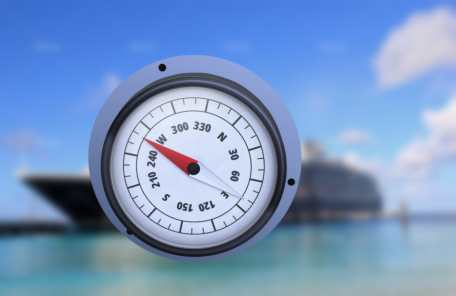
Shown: 260 °
